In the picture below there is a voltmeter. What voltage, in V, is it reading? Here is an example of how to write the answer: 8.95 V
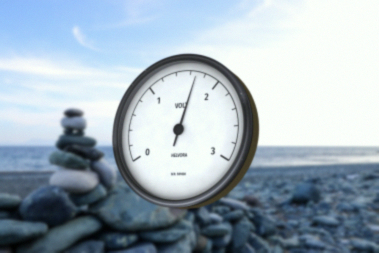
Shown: 1.7 V
